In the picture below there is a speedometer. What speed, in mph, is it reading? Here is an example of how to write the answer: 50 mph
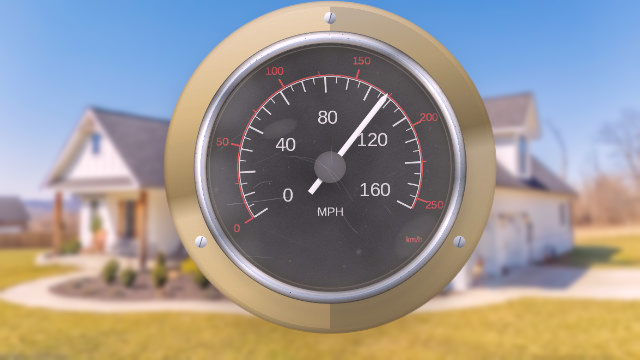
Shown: 107.5 mph
